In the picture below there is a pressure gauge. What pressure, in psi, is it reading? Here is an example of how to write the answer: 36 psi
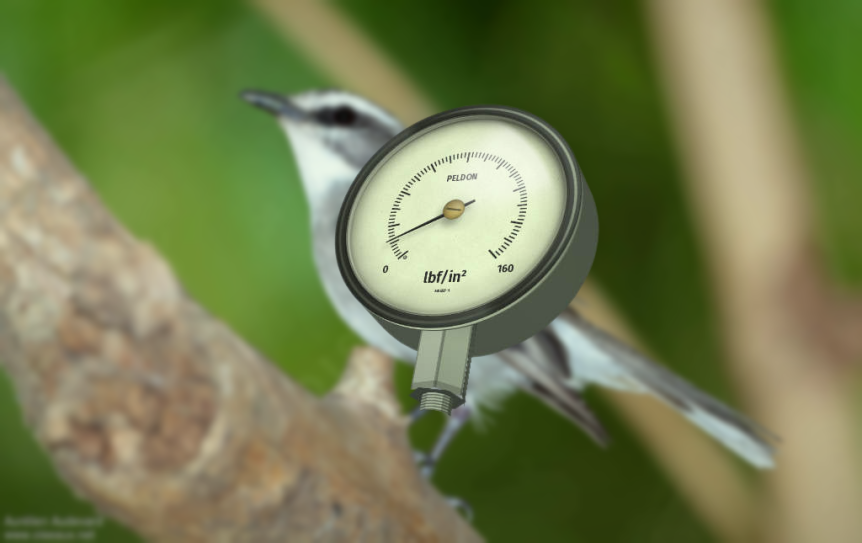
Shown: 10 psi
